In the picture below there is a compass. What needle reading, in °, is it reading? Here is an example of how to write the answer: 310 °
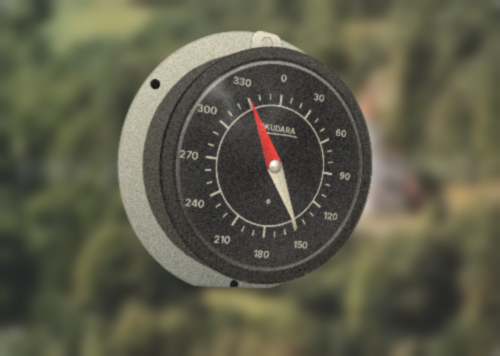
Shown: 330 °
